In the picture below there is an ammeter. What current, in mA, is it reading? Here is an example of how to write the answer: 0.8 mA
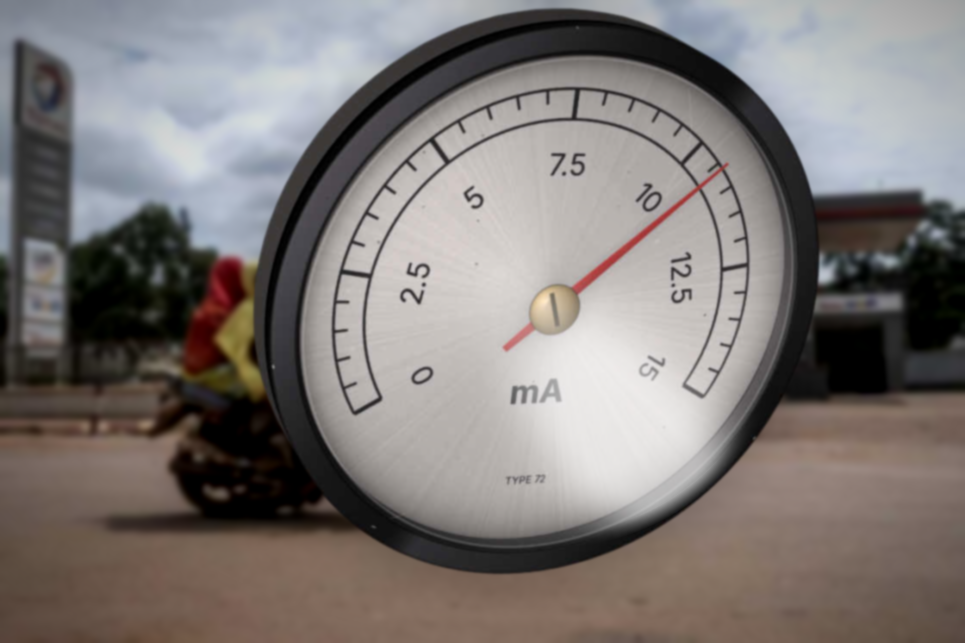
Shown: 10.5 mA
